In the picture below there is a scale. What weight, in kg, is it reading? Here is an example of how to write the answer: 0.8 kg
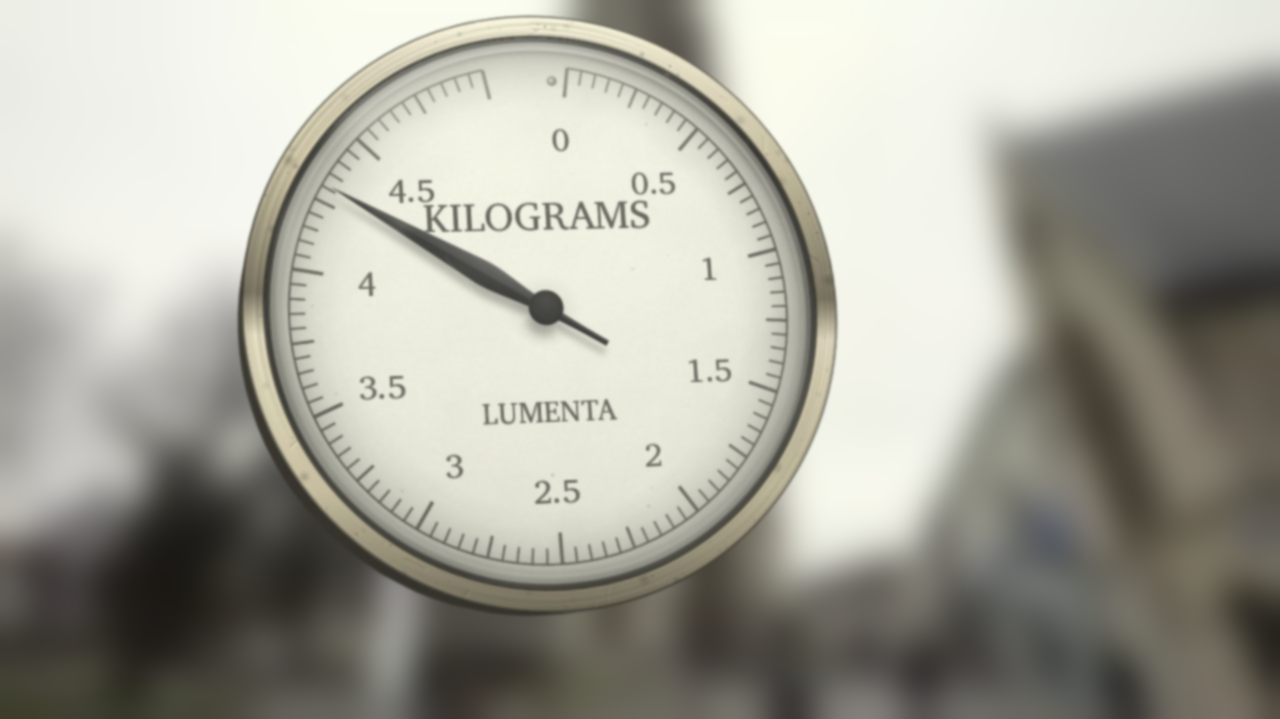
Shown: 4.3 kg
